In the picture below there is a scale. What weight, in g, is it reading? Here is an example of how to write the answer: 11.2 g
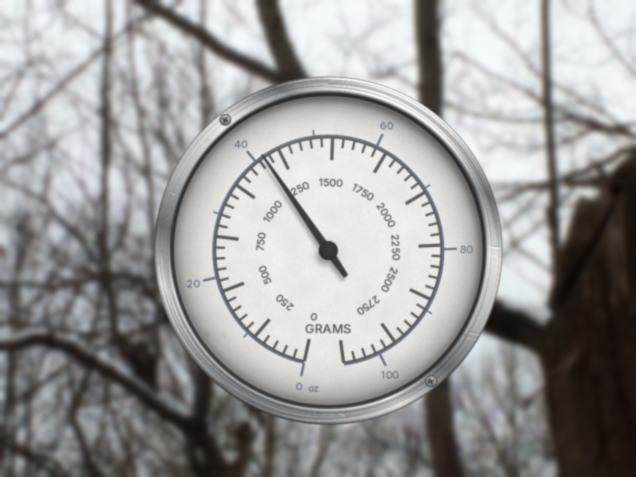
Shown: 1175 g
